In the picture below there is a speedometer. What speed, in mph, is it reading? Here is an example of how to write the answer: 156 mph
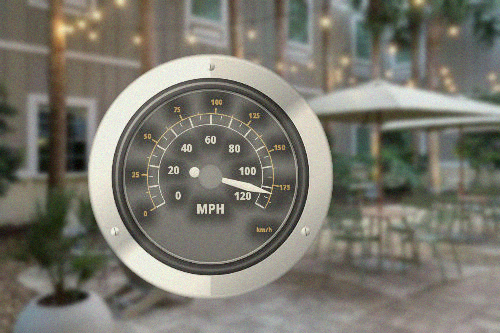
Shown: 112.5 mph
